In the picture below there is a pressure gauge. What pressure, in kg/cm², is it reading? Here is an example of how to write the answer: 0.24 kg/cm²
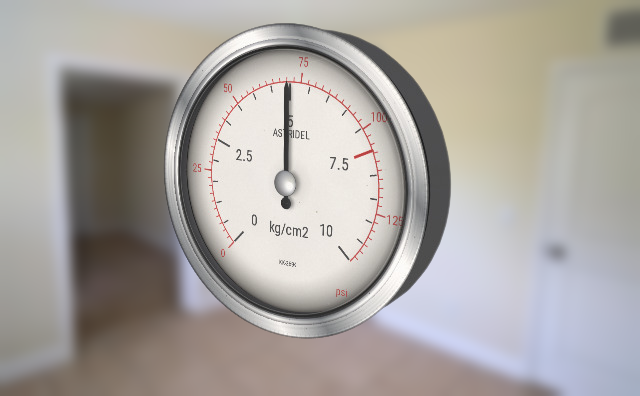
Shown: 5 kg/cm²
